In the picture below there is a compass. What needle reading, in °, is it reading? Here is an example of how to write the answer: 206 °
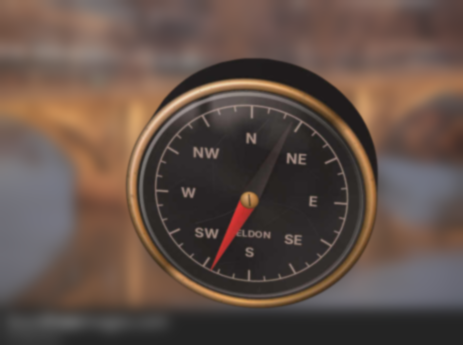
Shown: 205 °
